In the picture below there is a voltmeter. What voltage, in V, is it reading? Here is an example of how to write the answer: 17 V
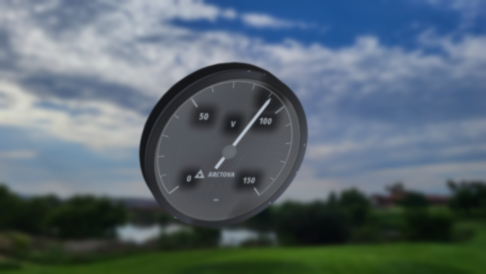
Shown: 90 V
